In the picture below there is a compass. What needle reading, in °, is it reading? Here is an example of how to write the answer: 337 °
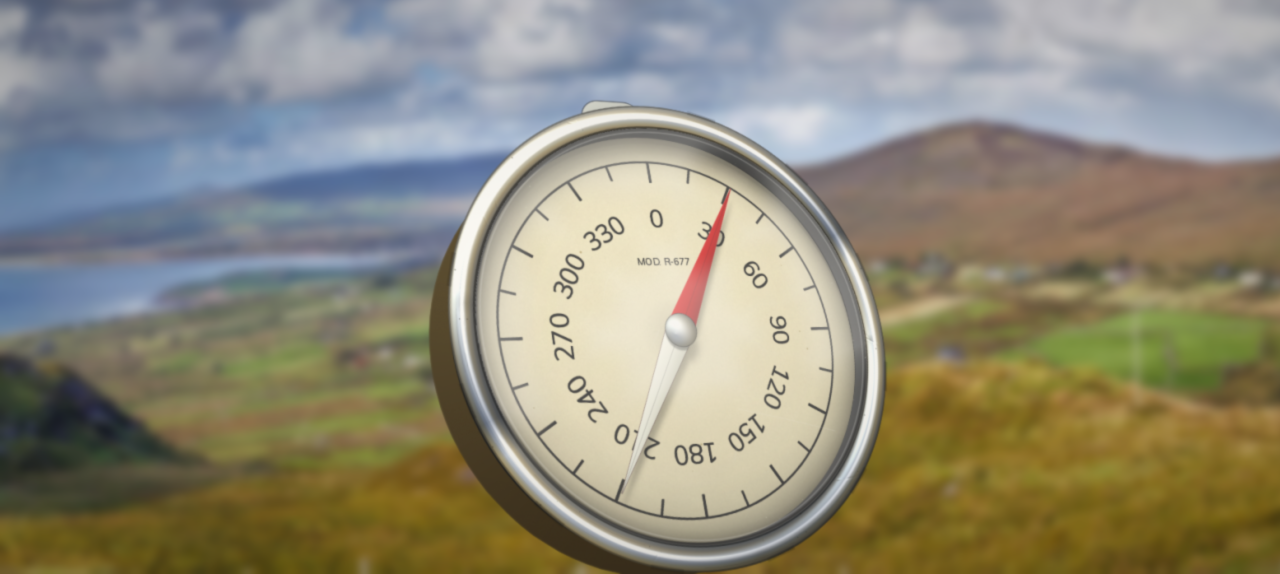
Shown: 30 °
